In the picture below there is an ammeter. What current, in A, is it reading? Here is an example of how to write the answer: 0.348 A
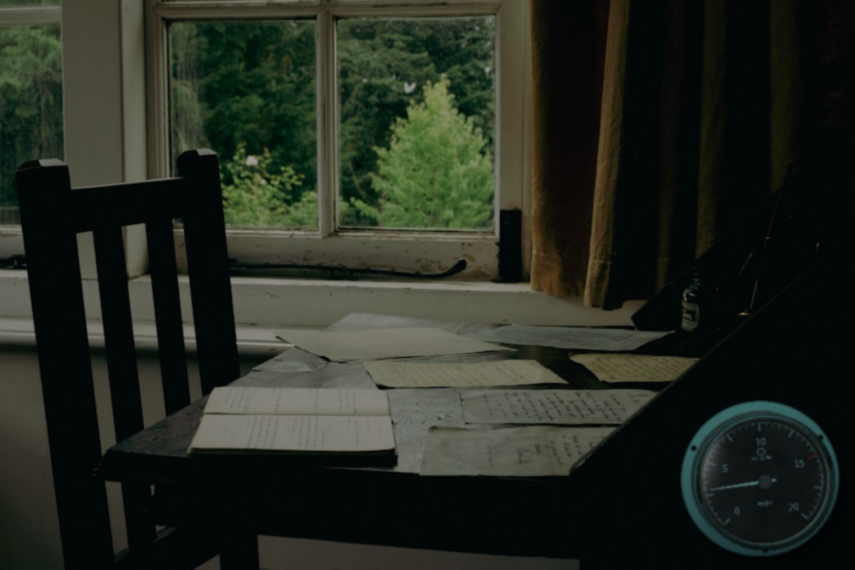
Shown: 3 A
